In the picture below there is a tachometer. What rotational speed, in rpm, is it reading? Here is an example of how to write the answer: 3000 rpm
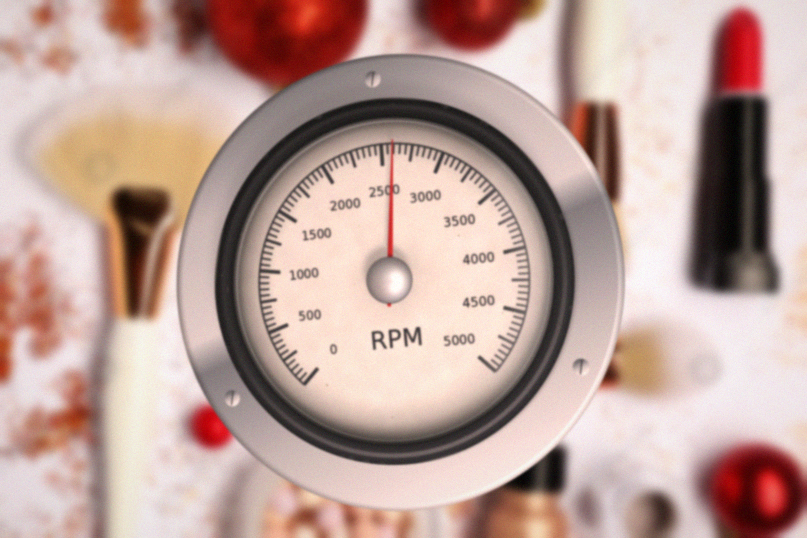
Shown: 2600 rpm
